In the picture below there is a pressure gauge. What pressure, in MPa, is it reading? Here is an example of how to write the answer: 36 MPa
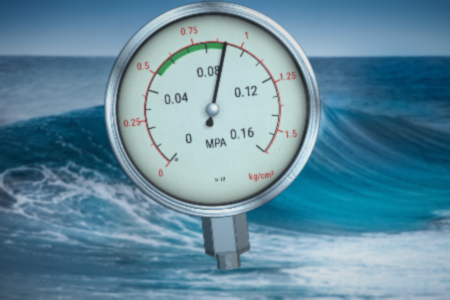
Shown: 0.09 MPa
